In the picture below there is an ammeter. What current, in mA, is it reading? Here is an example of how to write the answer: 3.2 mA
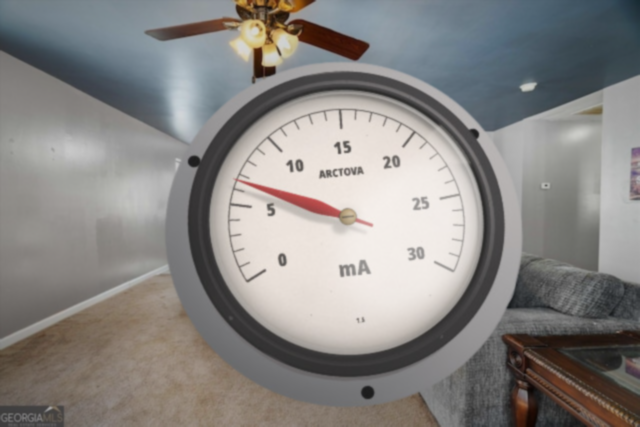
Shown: 6.5 mA
